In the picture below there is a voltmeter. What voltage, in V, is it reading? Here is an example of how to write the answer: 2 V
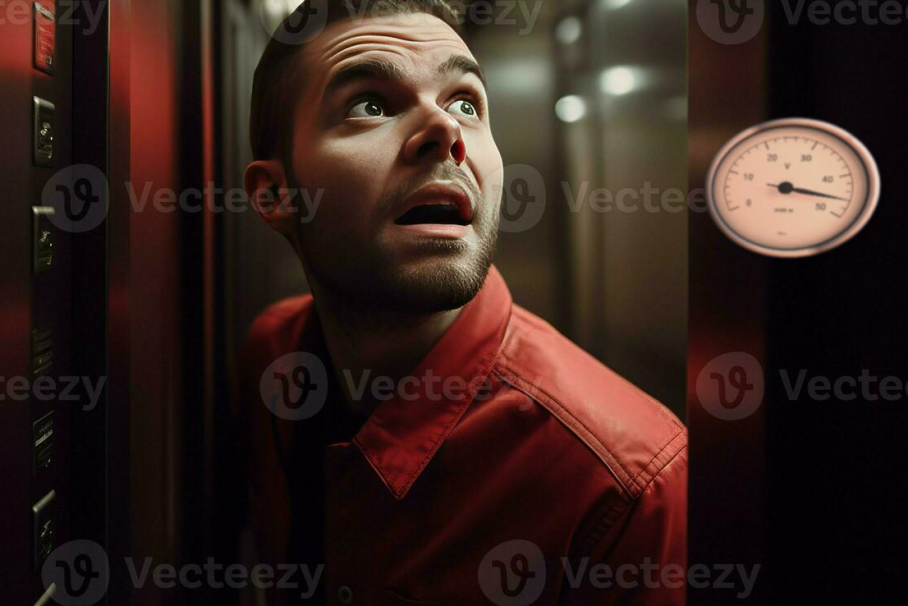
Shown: 46 V
